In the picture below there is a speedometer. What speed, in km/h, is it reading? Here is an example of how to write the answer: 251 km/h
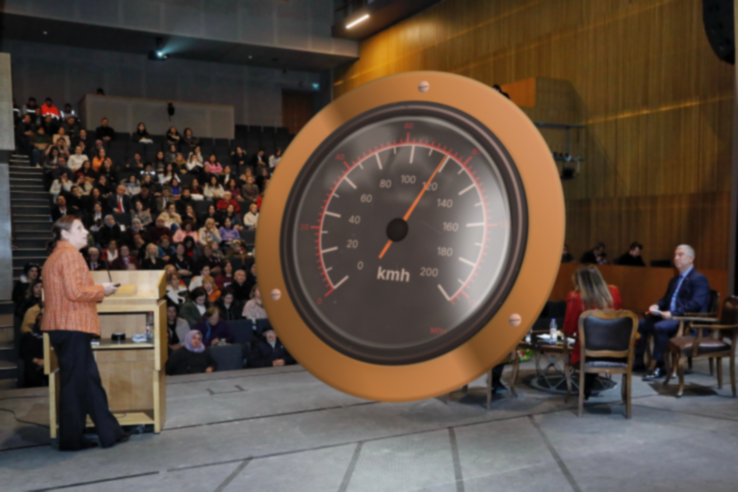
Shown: 120 km/h
